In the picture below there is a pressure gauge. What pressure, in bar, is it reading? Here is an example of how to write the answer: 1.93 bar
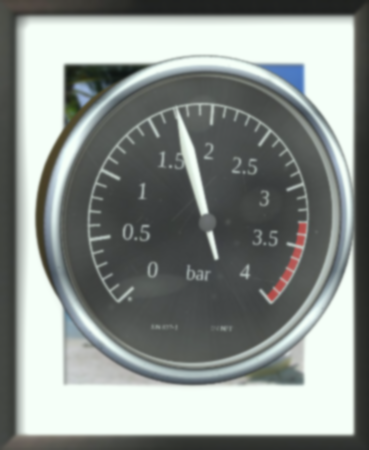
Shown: 1.7 bar
